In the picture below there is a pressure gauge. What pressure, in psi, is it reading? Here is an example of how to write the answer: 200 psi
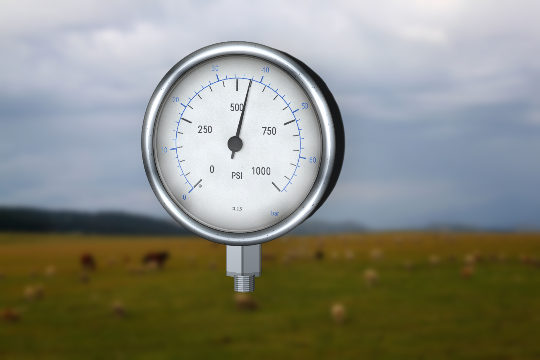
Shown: 550 psi
